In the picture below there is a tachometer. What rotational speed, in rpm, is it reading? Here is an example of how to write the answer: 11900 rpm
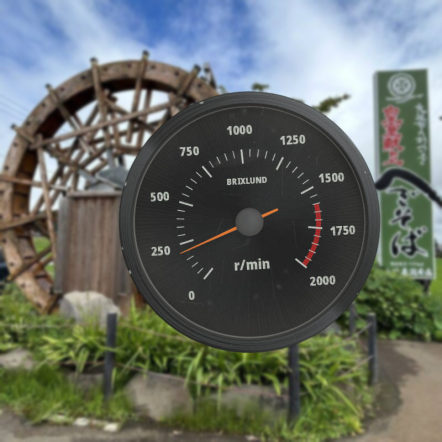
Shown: 200 rpm
